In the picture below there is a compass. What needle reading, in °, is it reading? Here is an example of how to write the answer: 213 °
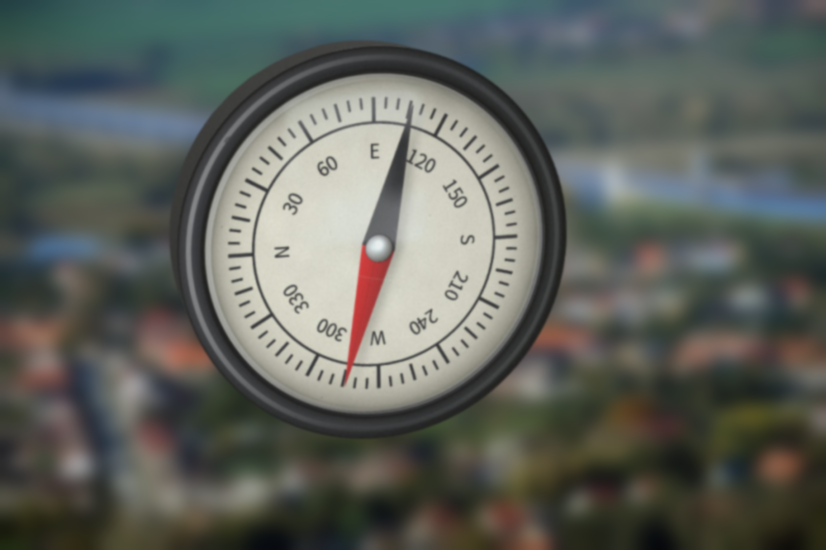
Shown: 285 °
